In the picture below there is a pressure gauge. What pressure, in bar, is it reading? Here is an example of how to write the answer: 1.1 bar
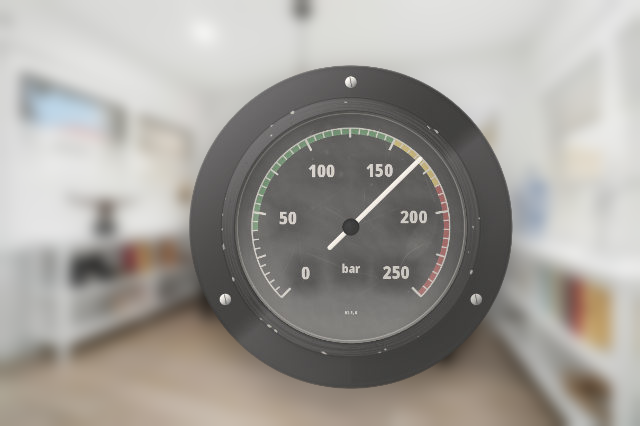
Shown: 167.5 bar
